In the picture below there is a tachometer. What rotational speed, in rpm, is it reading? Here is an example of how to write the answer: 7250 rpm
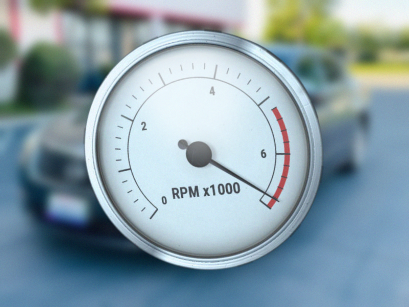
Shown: 6800 rpm
